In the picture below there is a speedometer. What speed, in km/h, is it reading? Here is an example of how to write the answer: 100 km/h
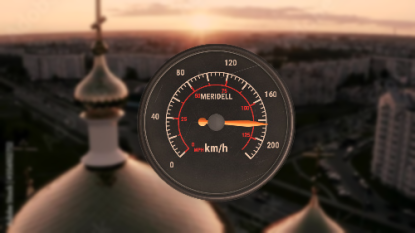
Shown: 184 km/h
